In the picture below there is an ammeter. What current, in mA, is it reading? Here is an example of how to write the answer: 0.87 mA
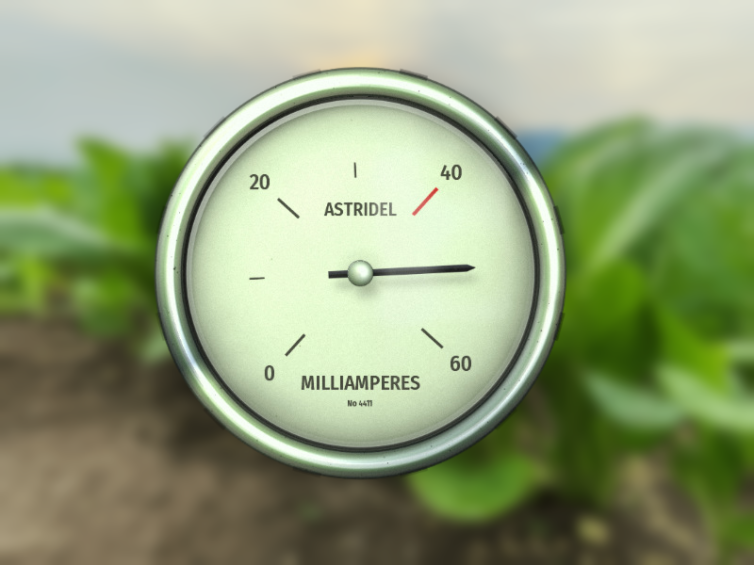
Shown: 50 mA
